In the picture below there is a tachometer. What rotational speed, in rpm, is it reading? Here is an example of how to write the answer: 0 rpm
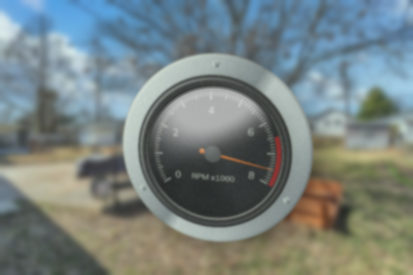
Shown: 7500 rpm
